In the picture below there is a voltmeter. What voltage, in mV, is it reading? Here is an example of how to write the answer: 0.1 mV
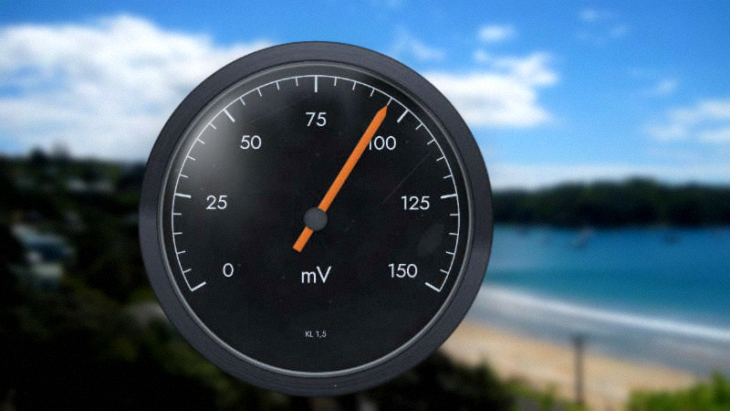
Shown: 95 mV
